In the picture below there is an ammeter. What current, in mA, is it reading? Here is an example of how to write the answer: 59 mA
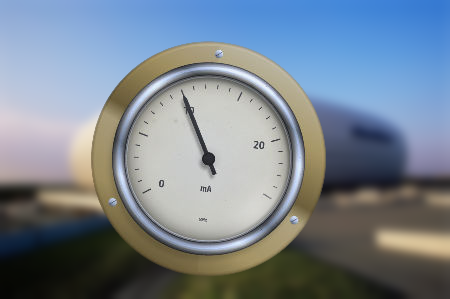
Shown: 10 mA
